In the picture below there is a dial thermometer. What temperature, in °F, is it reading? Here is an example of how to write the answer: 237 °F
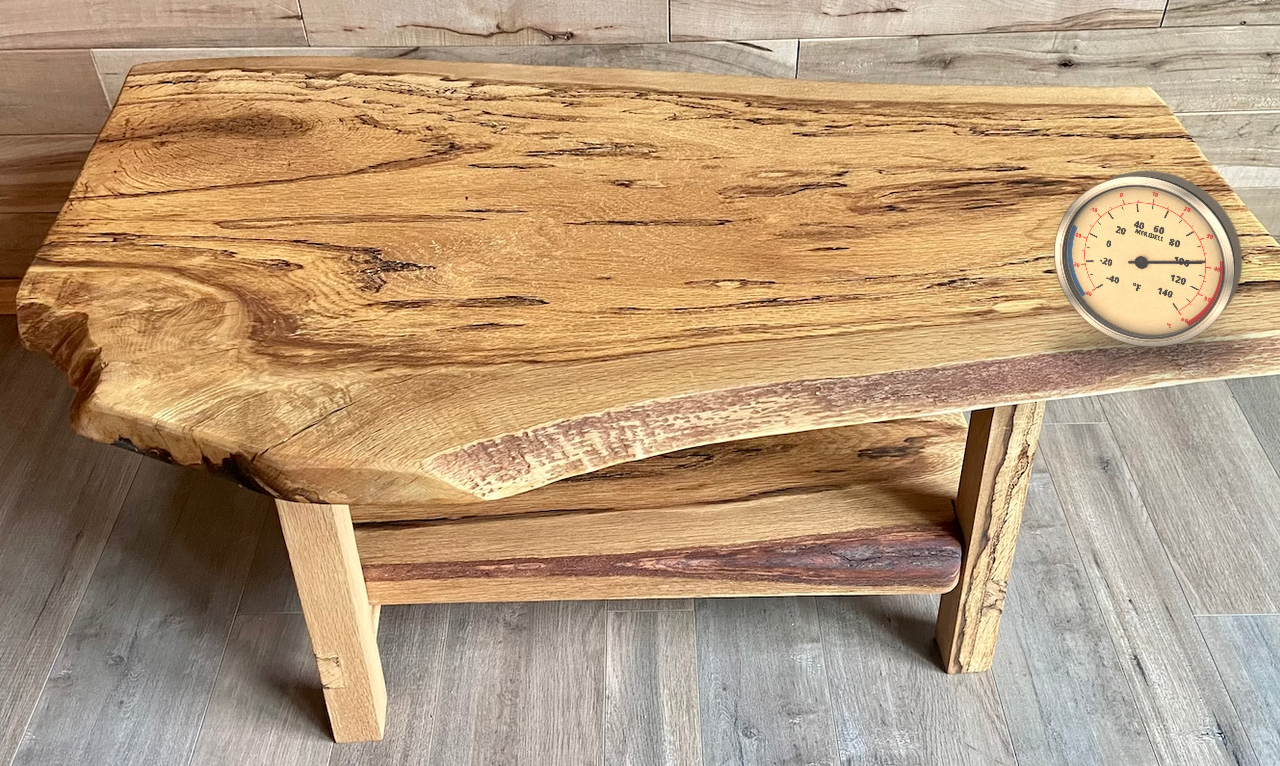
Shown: 100 °F
